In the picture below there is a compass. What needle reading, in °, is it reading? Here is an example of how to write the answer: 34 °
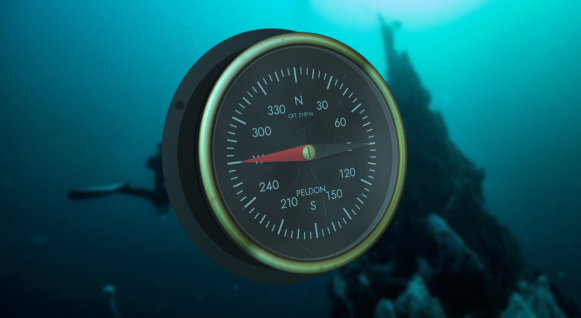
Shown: 270 °
